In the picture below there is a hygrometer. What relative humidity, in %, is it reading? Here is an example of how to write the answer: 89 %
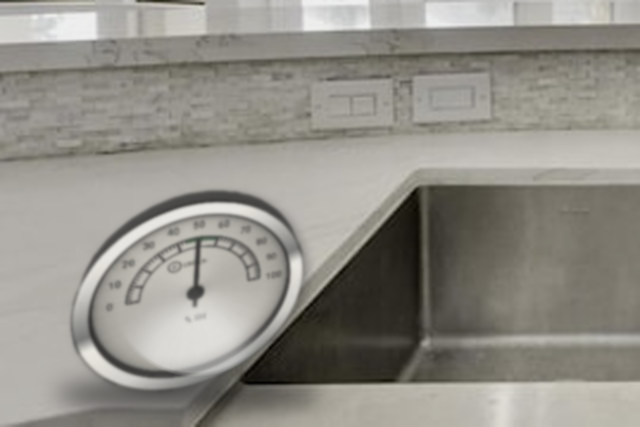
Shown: 50 %
